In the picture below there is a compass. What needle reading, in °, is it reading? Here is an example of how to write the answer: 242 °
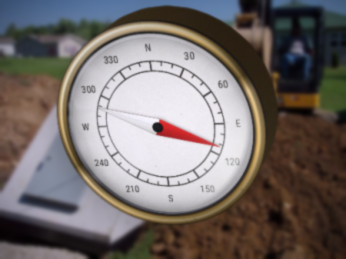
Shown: 110 °
